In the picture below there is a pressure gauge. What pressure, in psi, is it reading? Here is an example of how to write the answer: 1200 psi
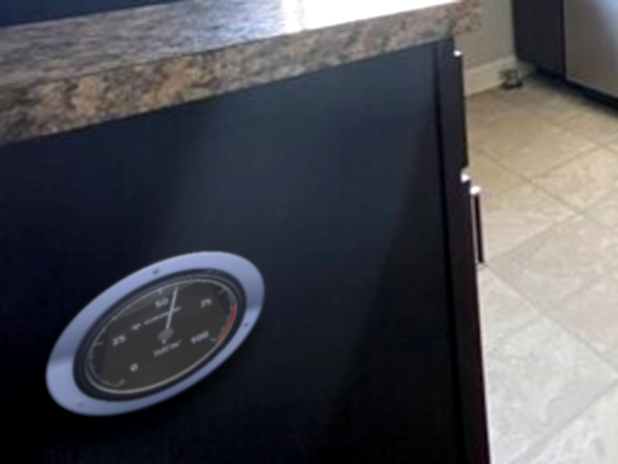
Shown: 55 psi
